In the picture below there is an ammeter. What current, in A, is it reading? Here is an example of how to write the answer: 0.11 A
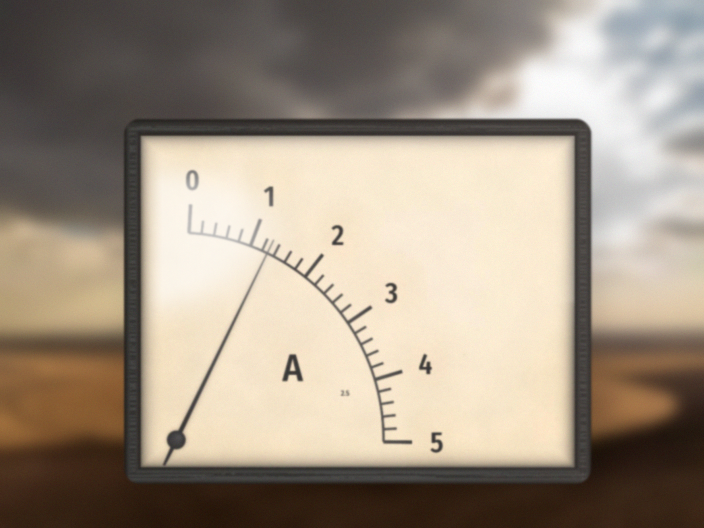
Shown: 1.3 A
